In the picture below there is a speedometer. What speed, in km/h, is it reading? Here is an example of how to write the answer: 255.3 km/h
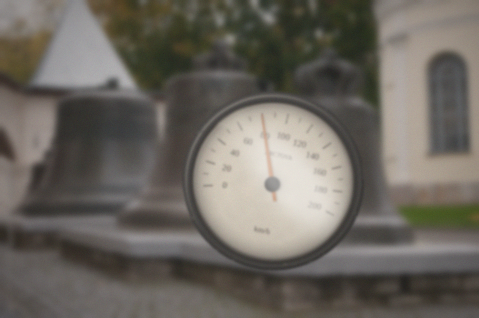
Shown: 80 km/h
